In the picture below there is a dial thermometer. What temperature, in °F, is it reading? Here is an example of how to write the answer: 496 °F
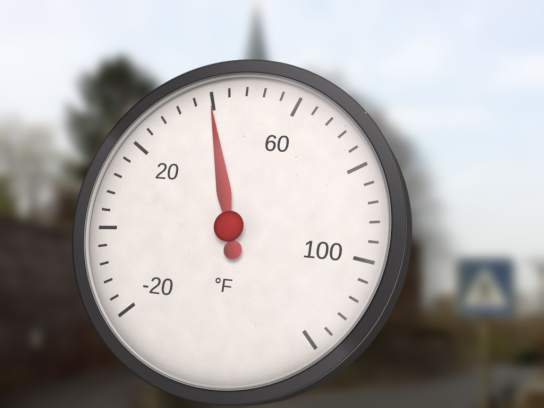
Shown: 40 °F
